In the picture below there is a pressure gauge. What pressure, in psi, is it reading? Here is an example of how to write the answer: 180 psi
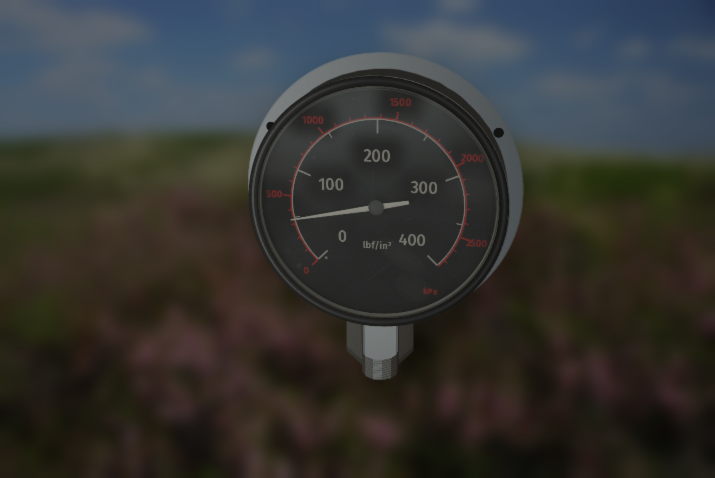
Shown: 50 psi
